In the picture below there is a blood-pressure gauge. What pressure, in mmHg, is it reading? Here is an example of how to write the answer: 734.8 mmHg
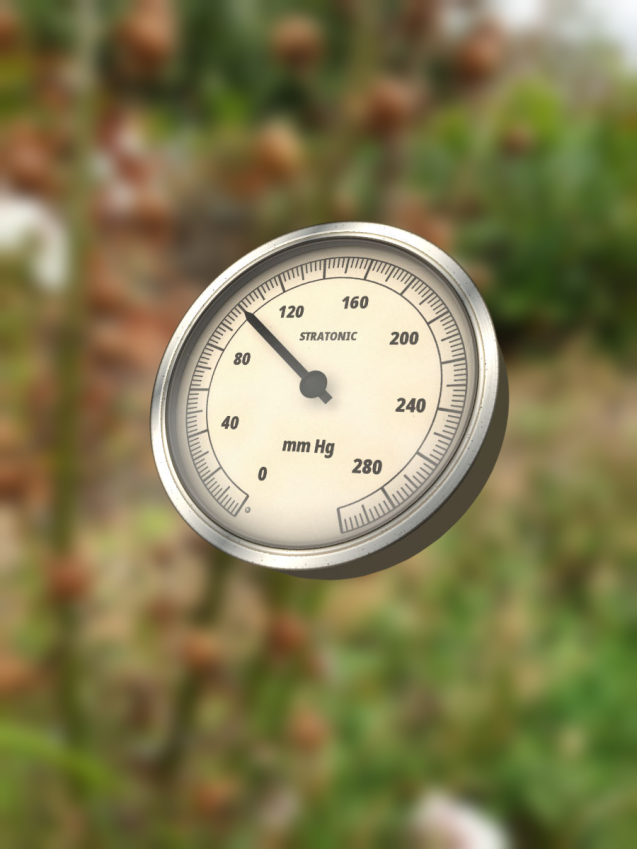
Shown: 100 mmHg
